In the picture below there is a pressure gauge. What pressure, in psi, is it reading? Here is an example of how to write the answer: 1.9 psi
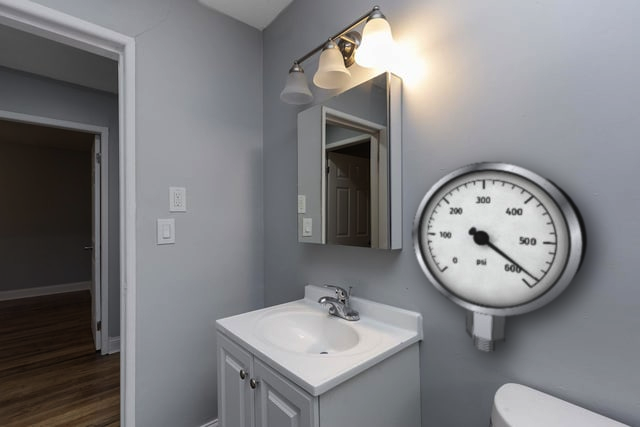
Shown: 580 psi
